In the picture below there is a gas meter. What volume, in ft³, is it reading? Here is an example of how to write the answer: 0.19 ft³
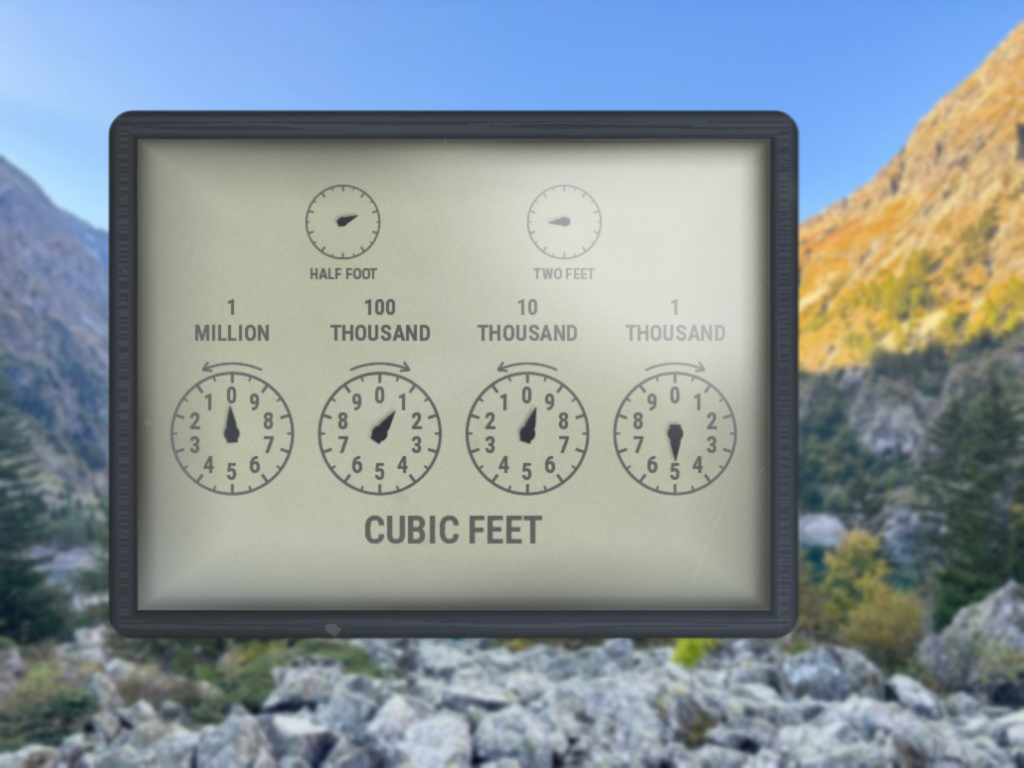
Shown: 9500 ft³
